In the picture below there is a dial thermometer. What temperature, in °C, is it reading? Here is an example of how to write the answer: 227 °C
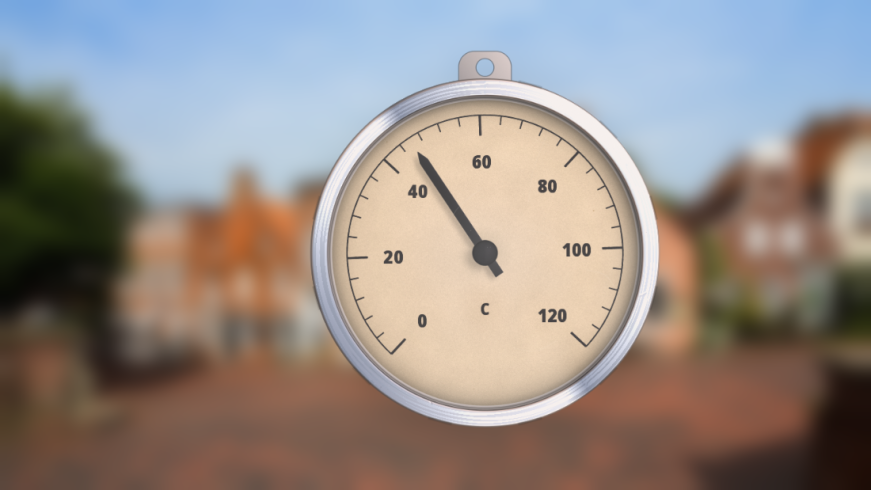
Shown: 46 °C
